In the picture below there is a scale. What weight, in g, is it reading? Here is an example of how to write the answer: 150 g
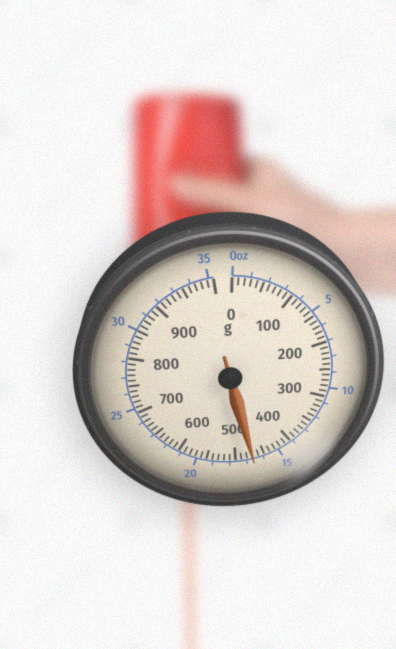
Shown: 470 g
